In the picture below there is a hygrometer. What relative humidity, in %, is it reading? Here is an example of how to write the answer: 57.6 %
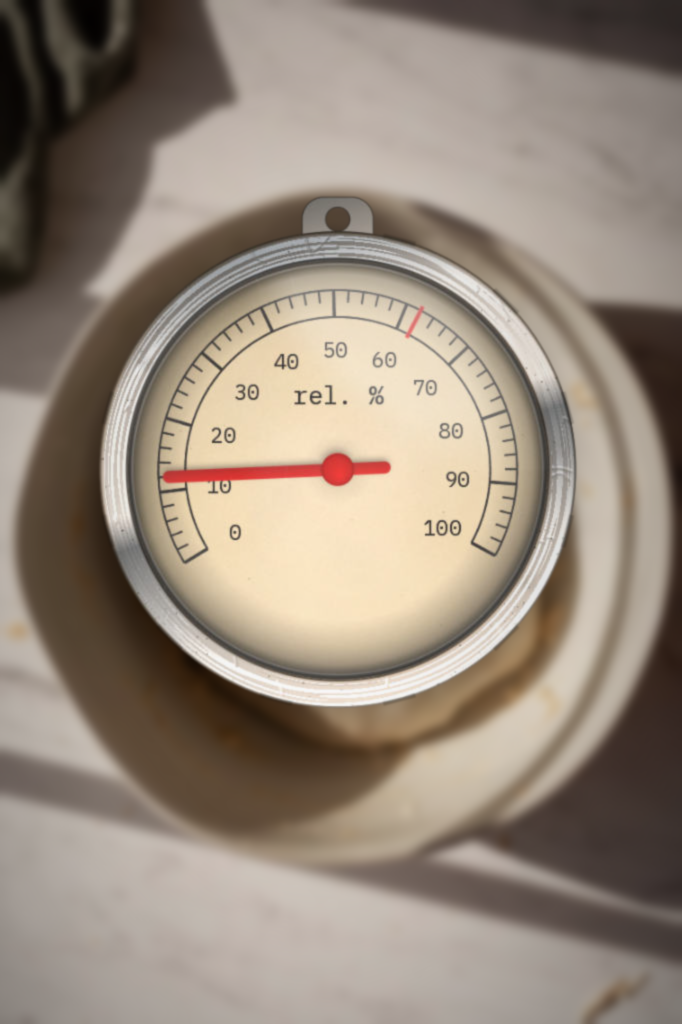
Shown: 12 %
